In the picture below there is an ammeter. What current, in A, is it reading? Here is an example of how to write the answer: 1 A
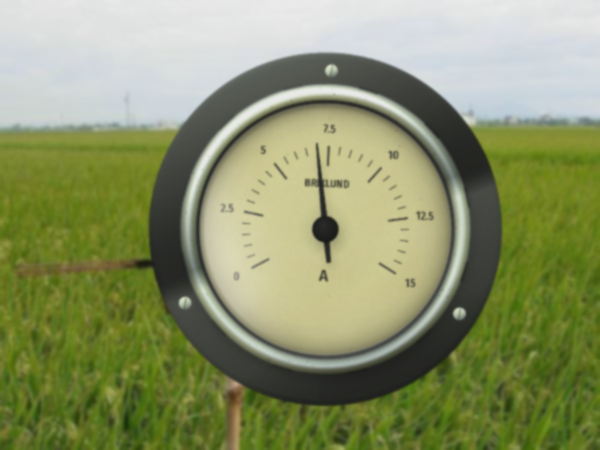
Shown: 7 A
